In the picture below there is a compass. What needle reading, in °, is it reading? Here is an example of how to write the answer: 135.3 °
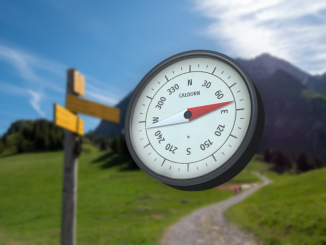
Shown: 80 °
